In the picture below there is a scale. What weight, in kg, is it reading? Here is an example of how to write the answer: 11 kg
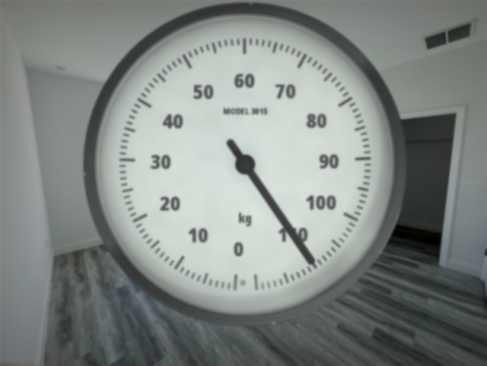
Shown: 110 kg
